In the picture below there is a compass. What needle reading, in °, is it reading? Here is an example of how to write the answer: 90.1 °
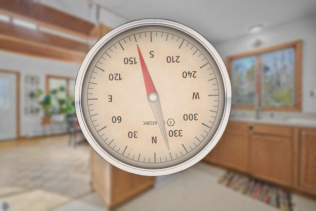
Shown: 165 °
